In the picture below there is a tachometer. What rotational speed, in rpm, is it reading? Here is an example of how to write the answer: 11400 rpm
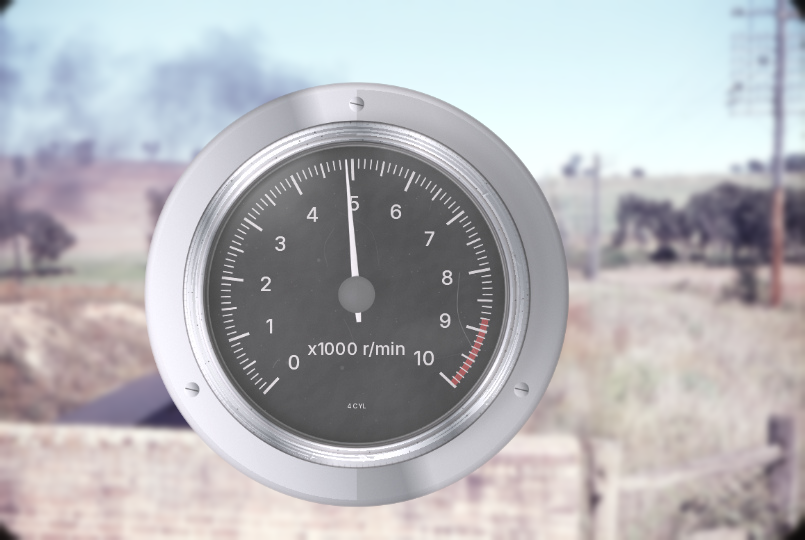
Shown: 4900 rpm
